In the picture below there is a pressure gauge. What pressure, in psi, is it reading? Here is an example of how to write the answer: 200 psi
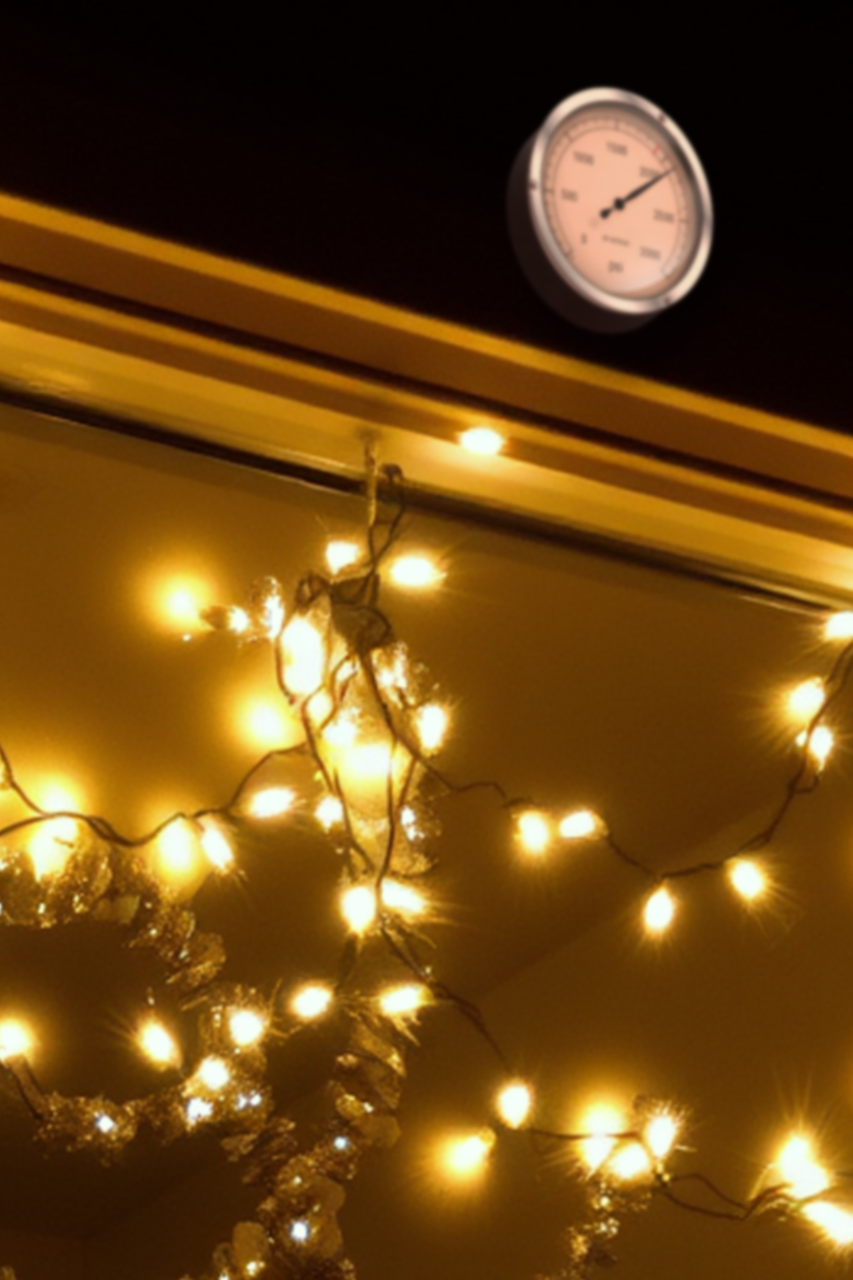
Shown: 2100 psi
